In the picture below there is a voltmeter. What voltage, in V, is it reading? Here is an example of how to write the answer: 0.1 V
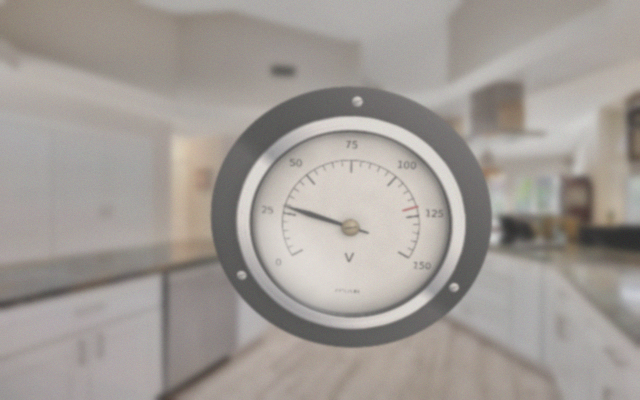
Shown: 30 V
